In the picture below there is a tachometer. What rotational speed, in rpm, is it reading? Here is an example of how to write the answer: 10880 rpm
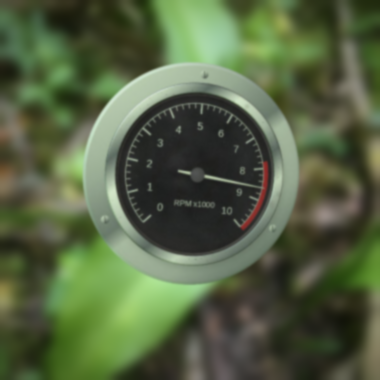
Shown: 8600 rpm
